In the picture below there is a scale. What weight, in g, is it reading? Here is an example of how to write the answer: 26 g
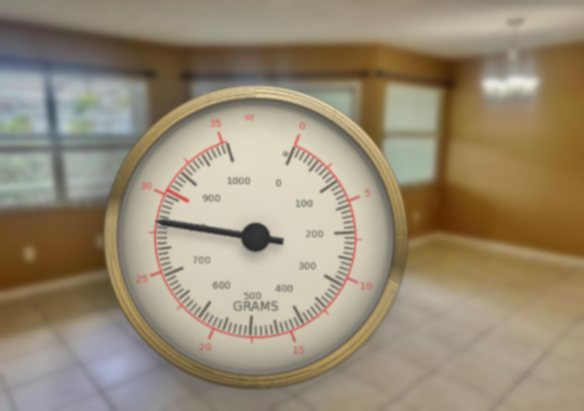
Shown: 800 g
